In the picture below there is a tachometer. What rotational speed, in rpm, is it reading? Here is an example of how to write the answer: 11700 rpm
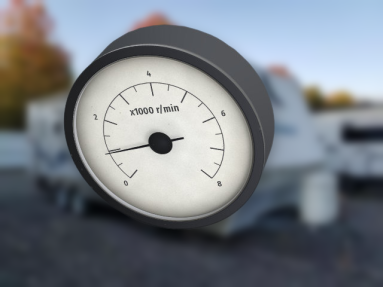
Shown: 1000 rpm
